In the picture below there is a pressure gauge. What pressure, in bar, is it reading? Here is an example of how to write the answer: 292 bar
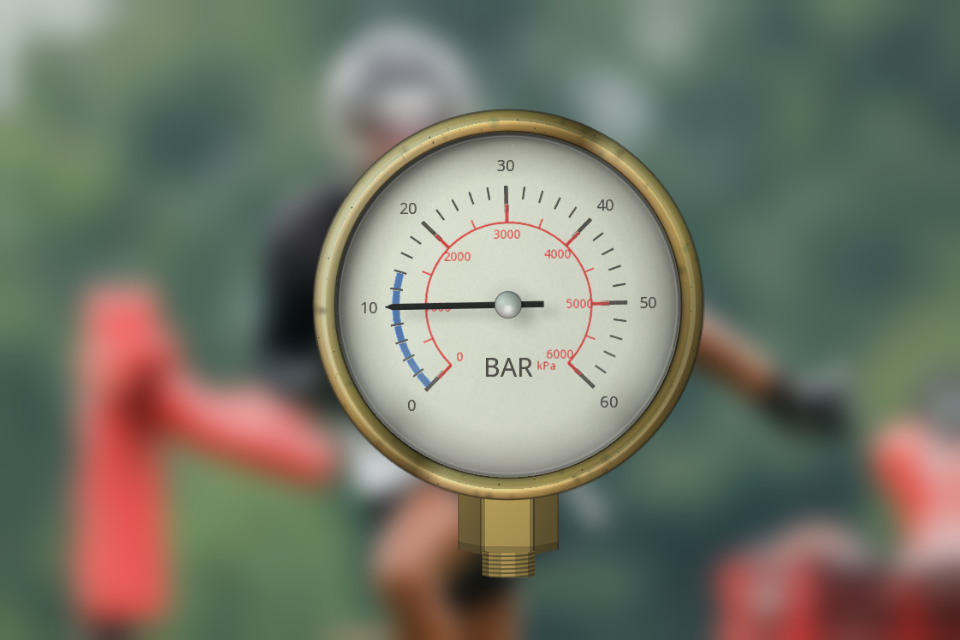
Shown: 10 bar
